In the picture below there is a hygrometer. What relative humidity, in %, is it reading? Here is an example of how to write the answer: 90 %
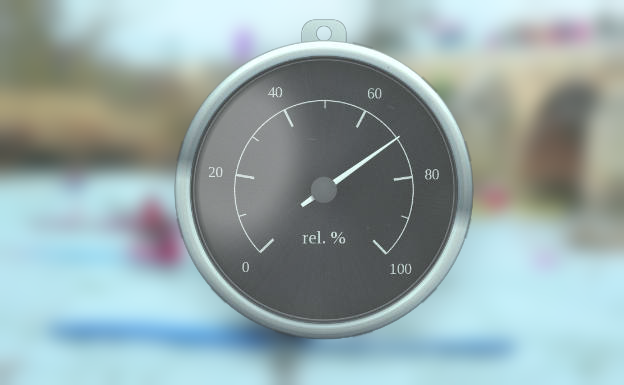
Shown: 70 %
